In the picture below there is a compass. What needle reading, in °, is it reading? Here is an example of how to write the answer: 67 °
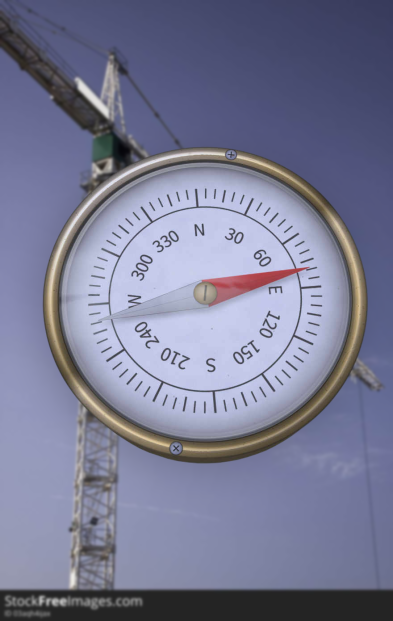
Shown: 80 °
